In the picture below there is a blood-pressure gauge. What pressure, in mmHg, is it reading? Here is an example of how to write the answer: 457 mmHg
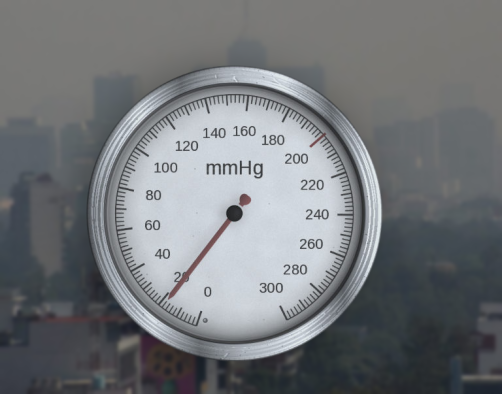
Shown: 18 mmHg
